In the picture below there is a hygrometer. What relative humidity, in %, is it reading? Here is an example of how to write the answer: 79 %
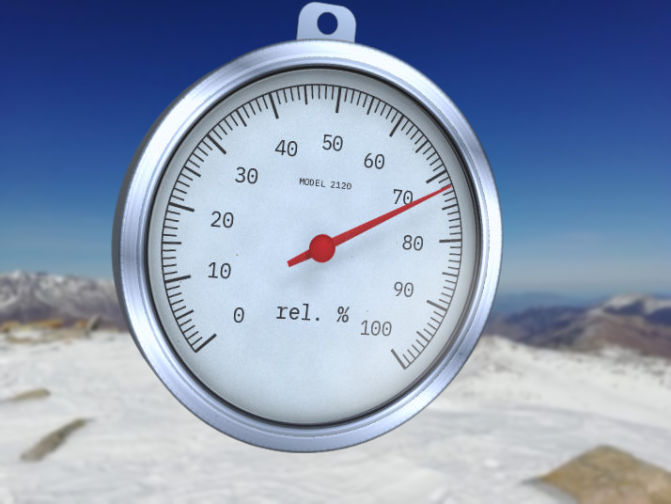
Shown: 72 %
